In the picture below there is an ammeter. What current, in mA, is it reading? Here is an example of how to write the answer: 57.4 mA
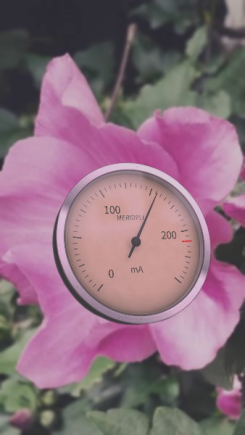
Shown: 155 mA
